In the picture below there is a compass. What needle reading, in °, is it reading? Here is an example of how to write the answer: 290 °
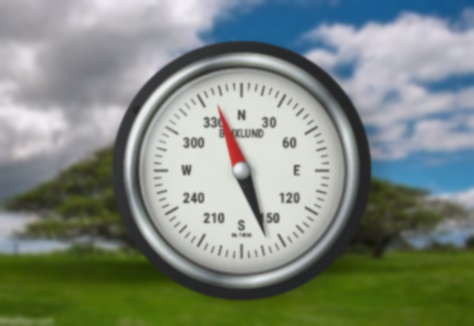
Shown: 340 °
